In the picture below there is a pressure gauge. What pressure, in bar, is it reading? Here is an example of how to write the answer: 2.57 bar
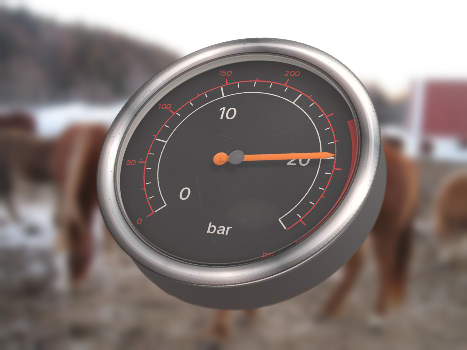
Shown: 20 bar
